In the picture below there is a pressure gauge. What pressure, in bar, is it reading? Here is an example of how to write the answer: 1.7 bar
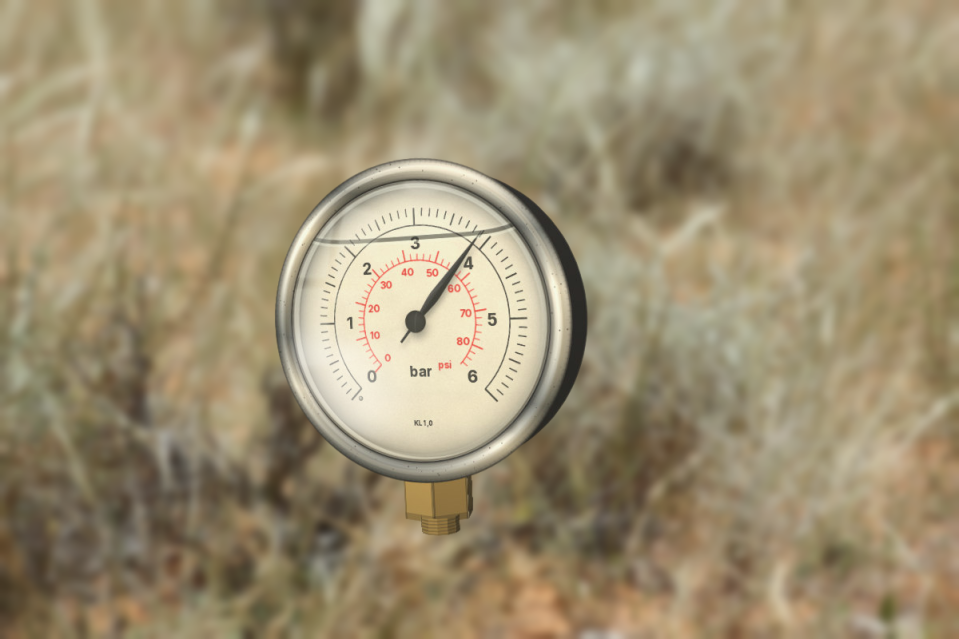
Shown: 3.9 bar
